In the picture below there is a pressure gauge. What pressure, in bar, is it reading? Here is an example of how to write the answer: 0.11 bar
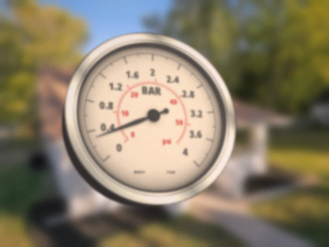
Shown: 0.3 bar
